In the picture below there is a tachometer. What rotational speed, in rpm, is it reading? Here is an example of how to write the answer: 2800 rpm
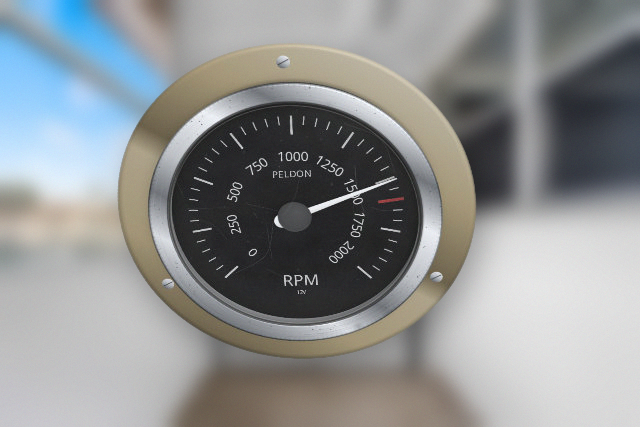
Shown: 1500 rpm
